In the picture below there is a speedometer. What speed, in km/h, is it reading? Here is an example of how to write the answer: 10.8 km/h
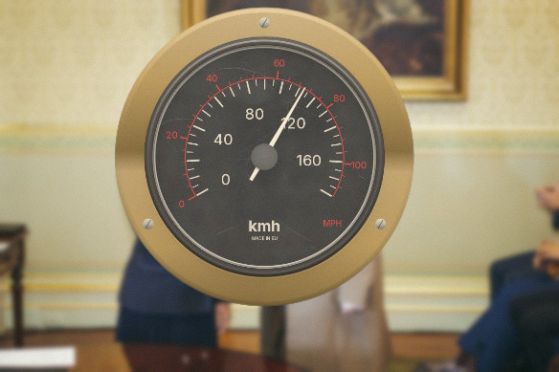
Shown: 112.5 km/h
